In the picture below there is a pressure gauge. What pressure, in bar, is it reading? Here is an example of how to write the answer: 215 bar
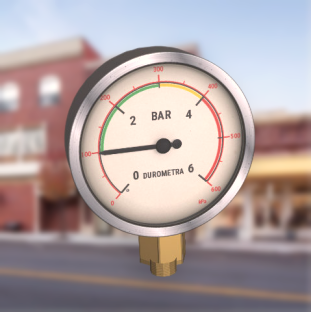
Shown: 1 bar
